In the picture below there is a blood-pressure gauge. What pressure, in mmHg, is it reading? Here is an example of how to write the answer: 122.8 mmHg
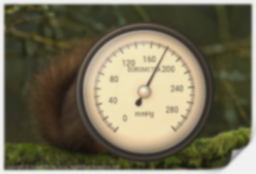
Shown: 180 mmHg
